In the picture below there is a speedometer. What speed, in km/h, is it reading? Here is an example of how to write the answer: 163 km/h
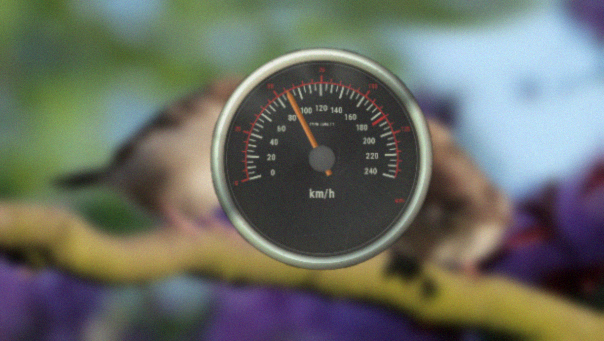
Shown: 90 km/h
